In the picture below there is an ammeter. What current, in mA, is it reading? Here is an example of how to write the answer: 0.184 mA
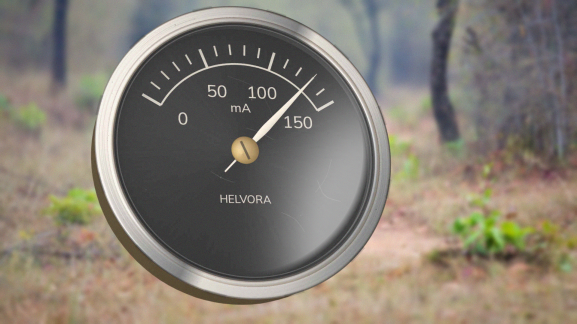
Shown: 130 mA
